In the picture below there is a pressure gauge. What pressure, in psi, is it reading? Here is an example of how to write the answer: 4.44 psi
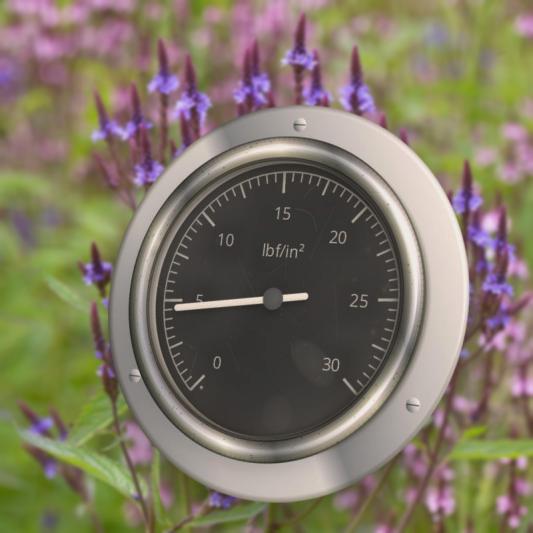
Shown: 4.5 psi
